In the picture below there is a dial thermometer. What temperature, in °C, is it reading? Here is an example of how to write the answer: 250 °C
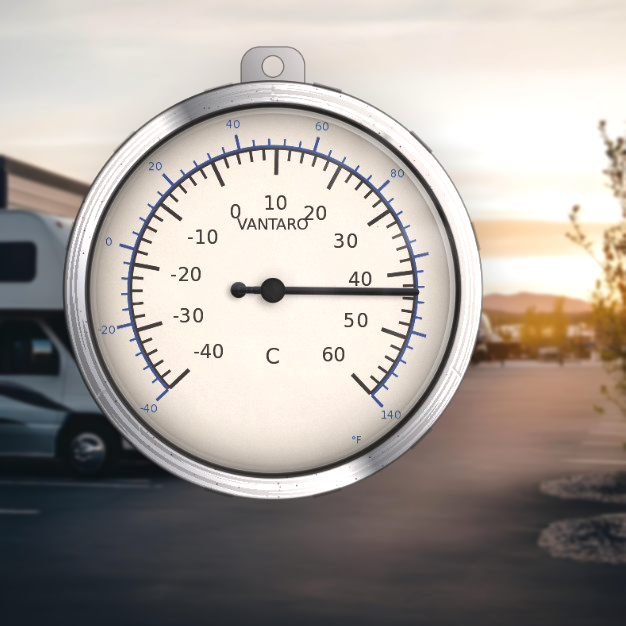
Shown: 43 °C
